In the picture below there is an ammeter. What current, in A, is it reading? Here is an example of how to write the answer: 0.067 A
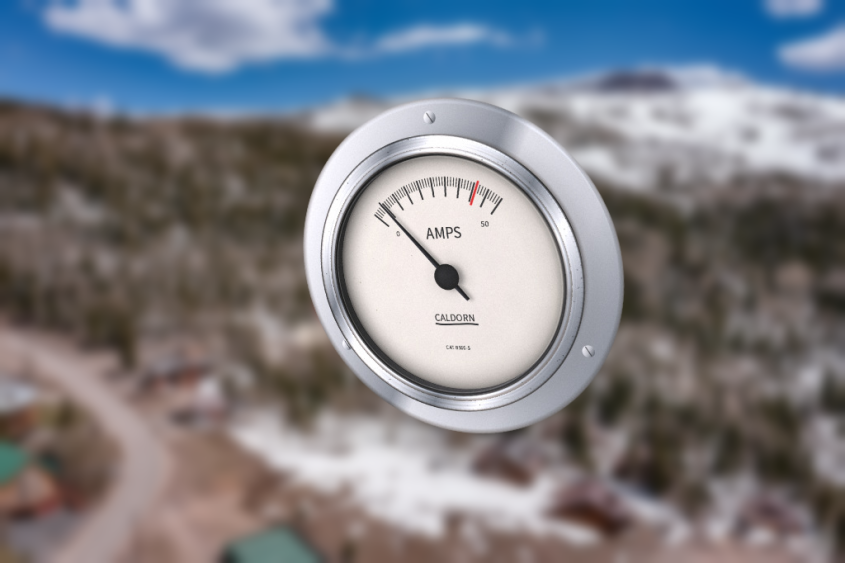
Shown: 5 A
